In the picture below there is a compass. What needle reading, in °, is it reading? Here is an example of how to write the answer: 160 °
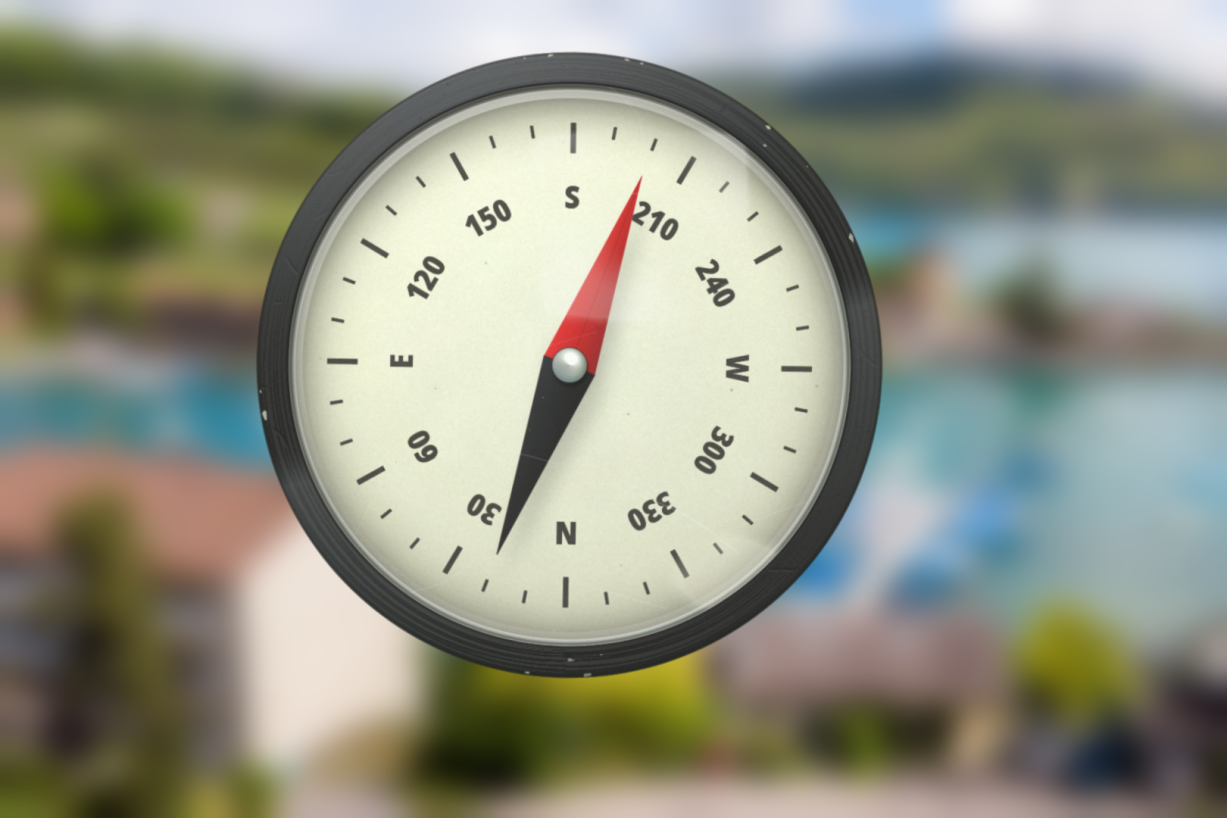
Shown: 200 °
